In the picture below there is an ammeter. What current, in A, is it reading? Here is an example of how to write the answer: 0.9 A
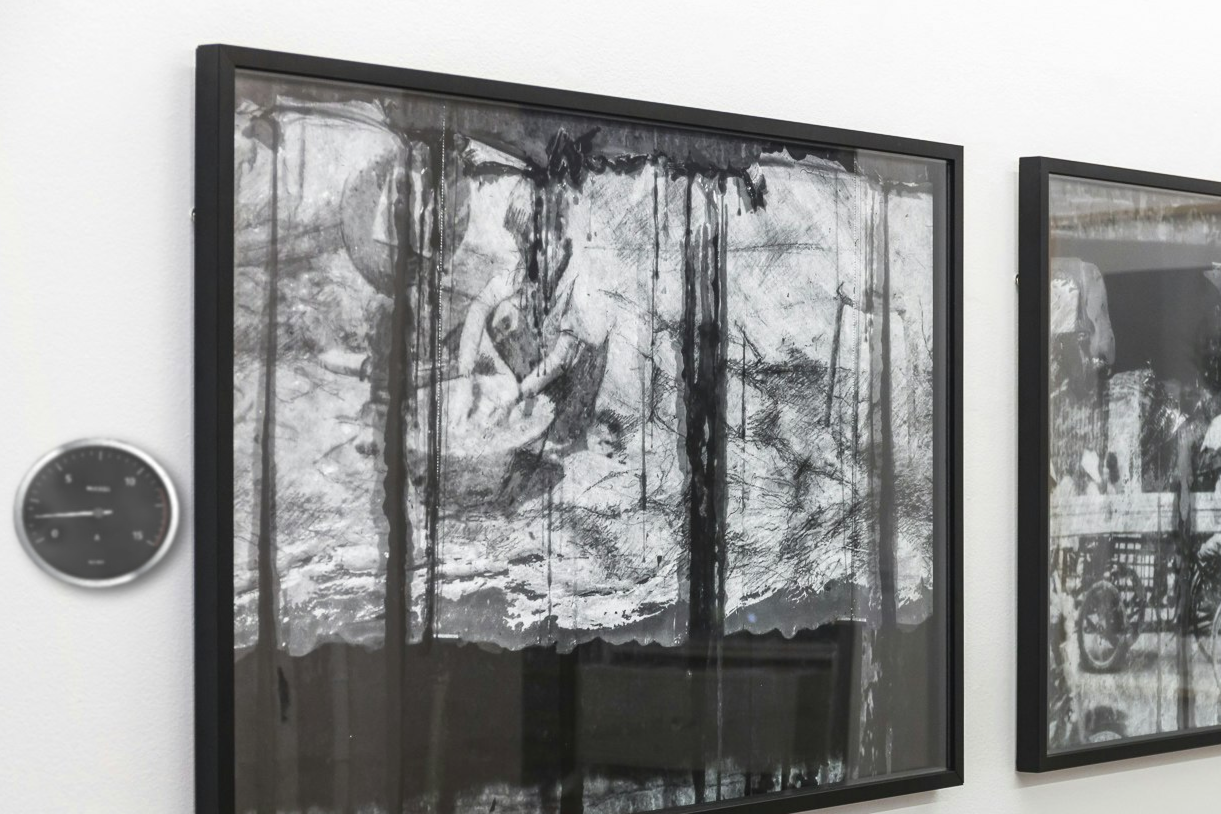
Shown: 1.5 A
